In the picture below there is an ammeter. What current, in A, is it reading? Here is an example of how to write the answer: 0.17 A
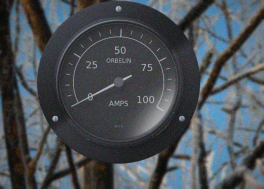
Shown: 0 A
